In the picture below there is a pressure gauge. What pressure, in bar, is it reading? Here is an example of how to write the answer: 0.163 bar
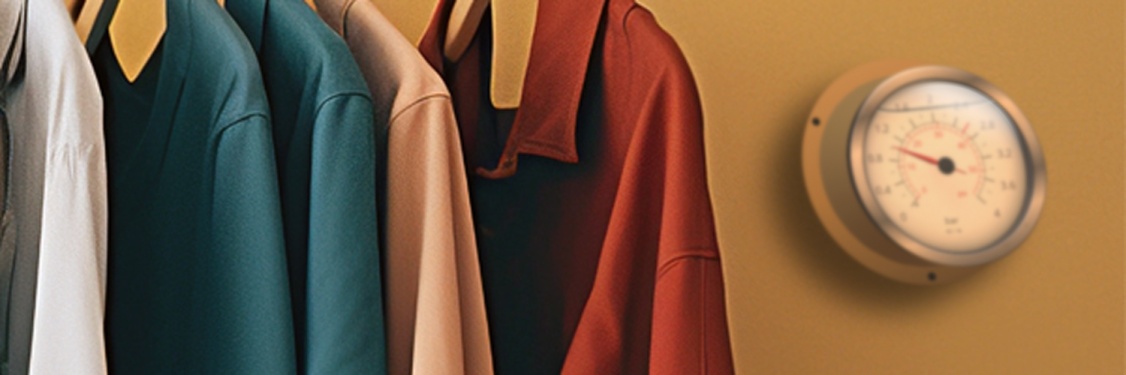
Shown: 1 bar
